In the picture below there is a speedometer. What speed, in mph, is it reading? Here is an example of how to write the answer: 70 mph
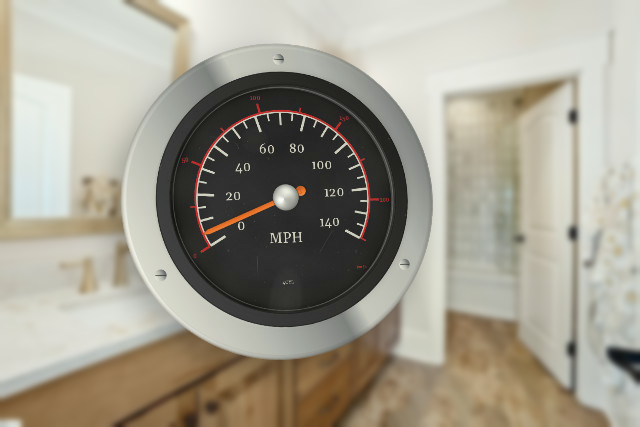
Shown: 5 mph
